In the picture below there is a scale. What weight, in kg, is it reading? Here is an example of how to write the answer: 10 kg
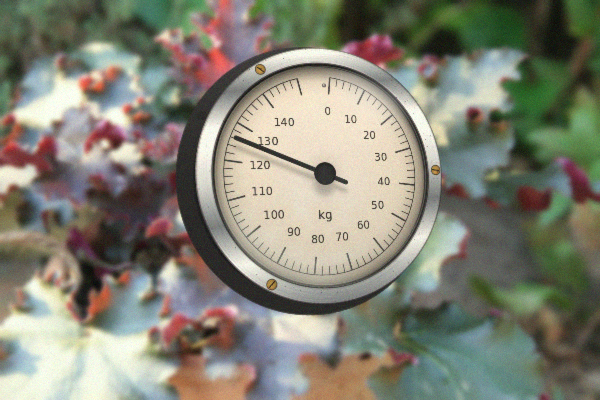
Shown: 126 kg
